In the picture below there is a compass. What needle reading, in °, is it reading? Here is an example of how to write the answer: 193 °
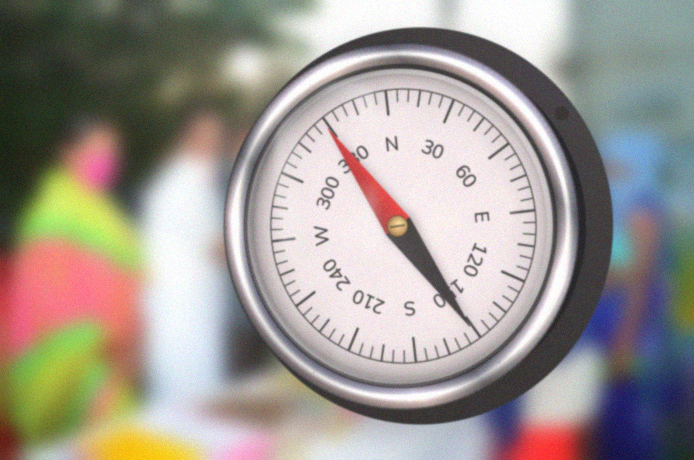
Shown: 330 °
